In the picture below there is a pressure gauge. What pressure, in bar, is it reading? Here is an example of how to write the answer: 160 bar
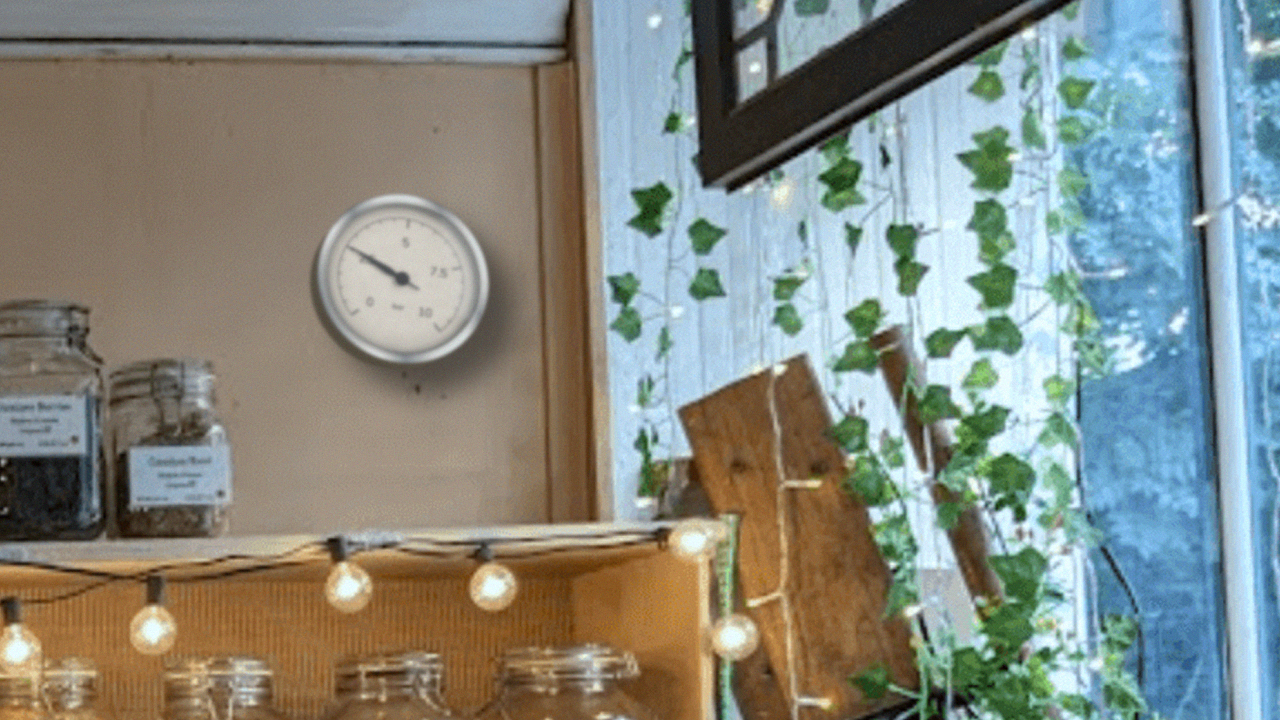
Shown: 2.5 bar
